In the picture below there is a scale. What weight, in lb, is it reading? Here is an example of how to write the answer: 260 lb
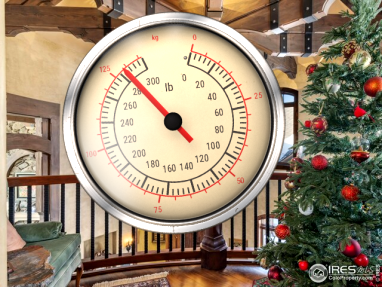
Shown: 284 lb
